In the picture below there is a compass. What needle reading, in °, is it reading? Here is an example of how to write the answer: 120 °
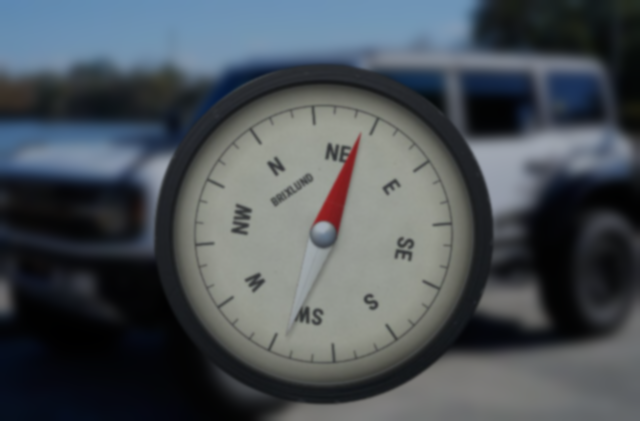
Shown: 55 °
